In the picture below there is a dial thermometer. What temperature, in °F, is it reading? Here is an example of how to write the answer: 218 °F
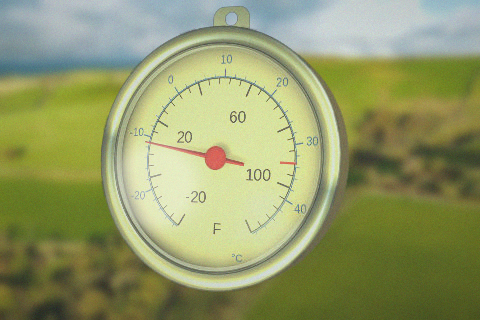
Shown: 12 °F
